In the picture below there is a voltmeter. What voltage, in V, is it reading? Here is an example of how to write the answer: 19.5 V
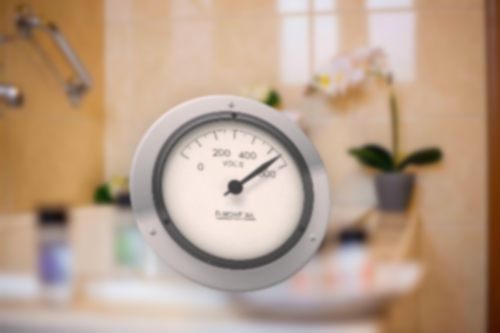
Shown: 550 V
